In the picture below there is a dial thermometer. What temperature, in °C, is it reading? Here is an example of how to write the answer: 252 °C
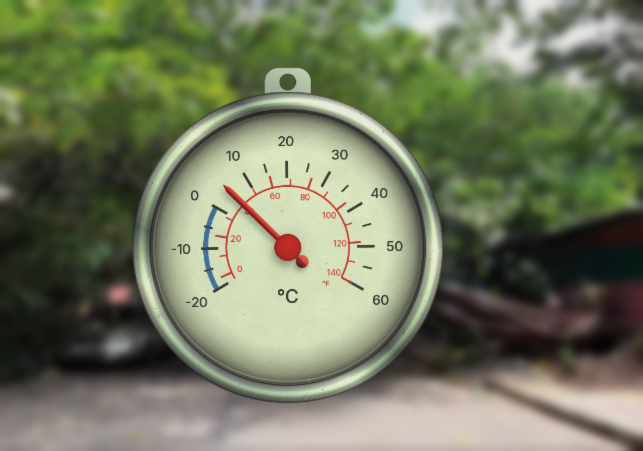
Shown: 5 °C
